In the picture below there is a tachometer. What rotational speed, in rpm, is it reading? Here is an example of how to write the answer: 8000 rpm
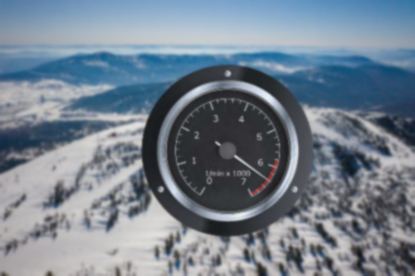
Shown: 6400 rpm
